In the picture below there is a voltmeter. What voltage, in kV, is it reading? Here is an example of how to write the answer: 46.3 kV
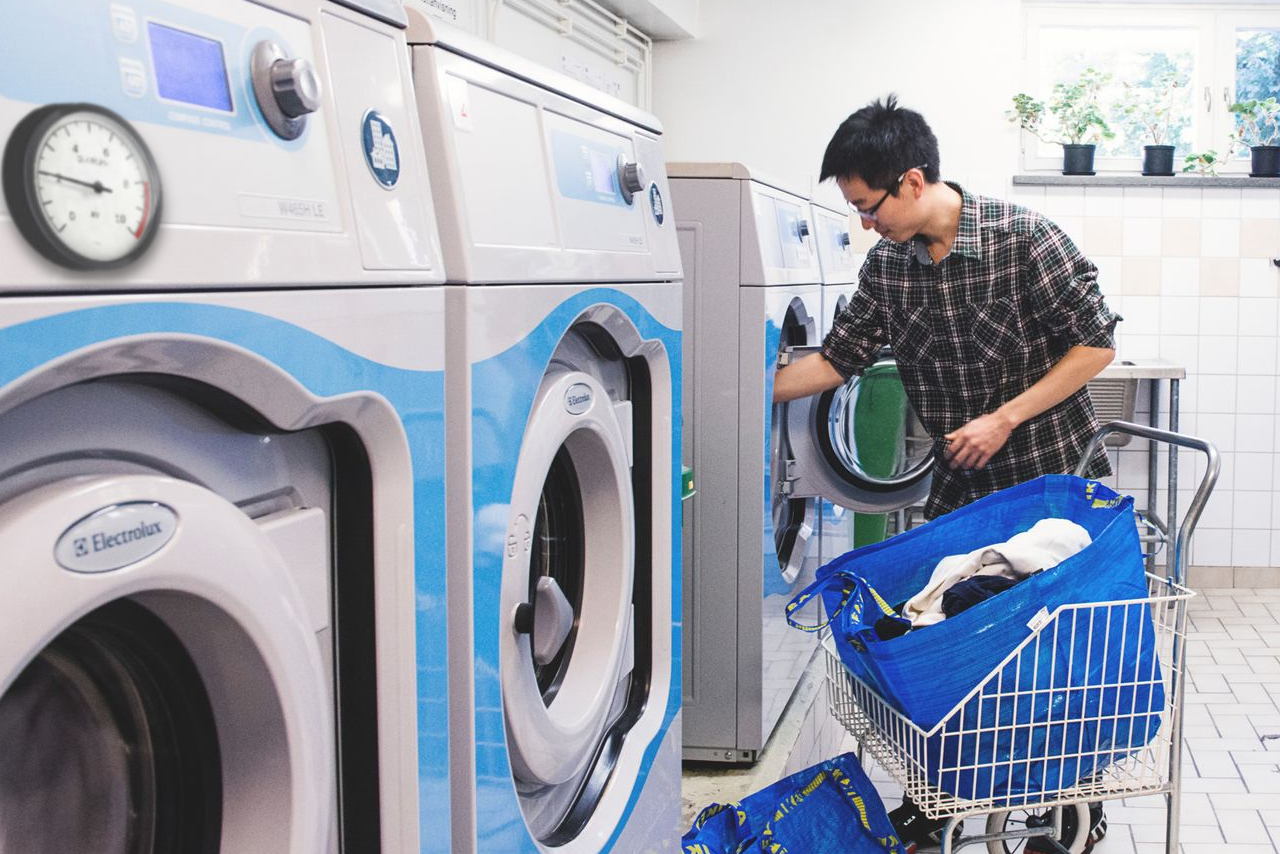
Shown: 2 kV
